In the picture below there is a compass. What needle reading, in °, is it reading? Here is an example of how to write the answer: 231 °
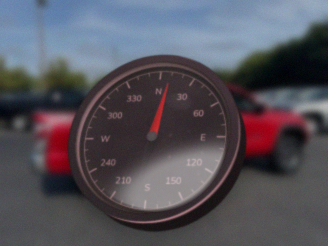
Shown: 10 °
